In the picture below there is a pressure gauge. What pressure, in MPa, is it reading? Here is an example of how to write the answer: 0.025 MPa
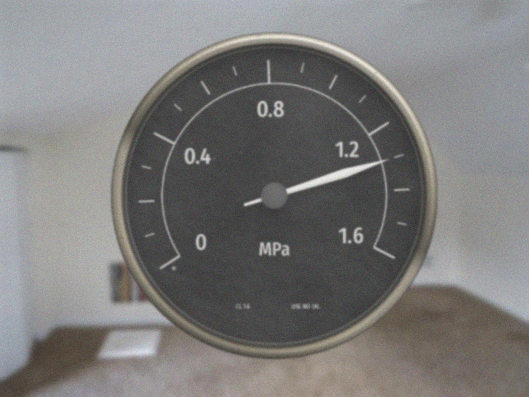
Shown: 1.3 MPa
